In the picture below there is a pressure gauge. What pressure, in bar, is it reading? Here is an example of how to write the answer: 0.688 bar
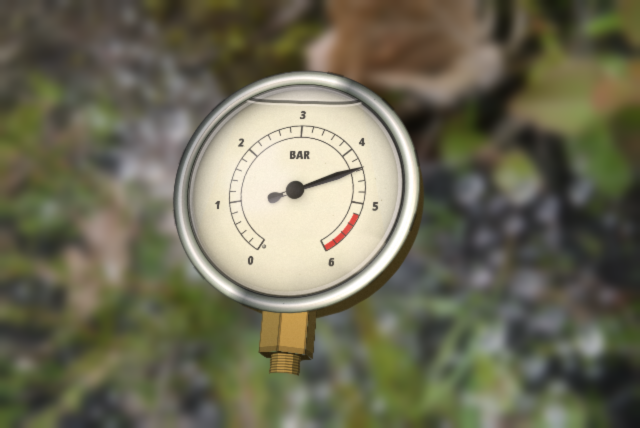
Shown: 4.4 bar
